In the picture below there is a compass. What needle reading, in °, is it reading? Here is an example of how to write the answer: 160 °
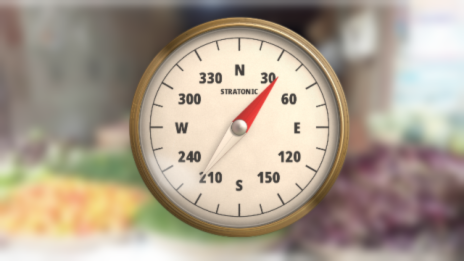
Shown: 37.5 °
